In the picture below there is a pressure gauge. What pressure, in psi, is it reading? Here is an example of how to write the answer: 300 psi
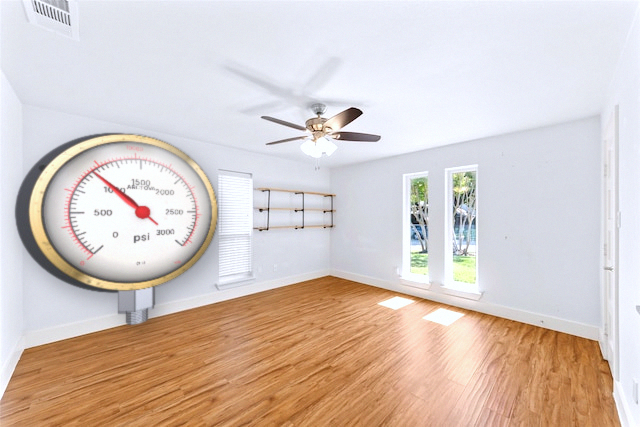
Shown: 1000 psi
